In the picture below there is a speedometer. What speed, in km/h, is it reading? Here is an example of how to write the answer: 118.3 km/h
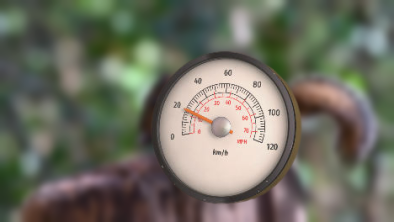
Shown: 20 km/h
